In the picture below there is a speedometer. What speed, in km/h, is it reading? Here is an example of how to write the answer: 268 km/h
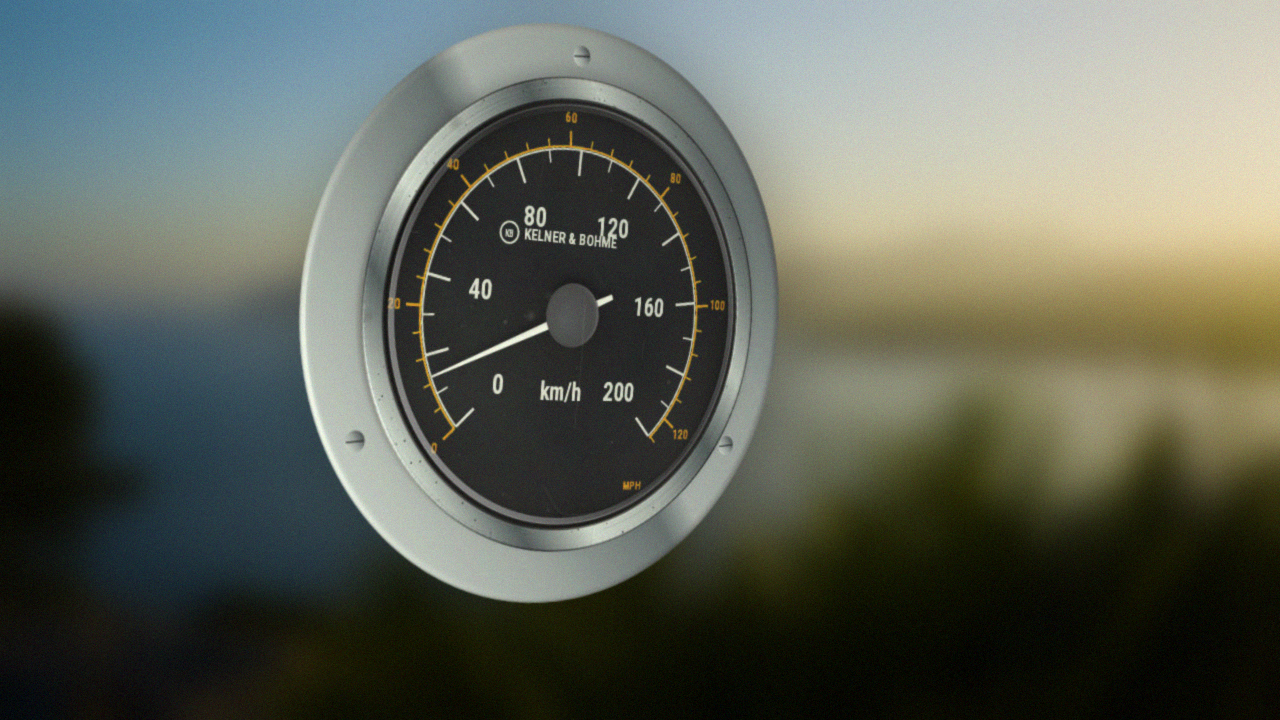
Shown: 15 km/h
